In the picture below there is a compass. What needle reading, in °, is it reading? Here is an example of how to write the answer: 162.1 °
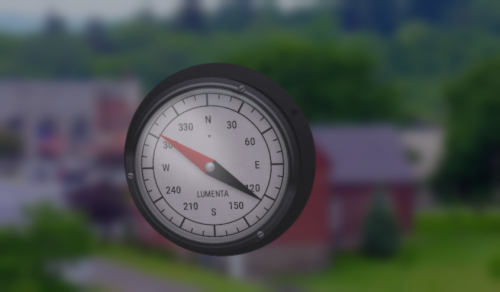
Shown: 305 °
